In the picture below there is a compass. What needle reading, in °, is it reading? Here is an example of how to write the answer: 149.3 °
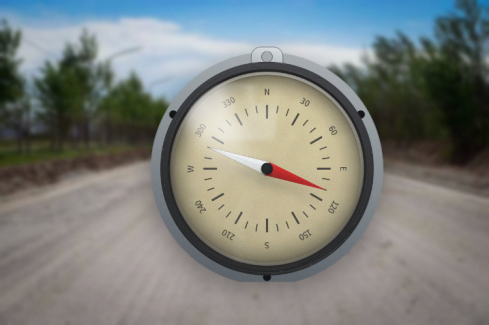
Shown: 110 °
